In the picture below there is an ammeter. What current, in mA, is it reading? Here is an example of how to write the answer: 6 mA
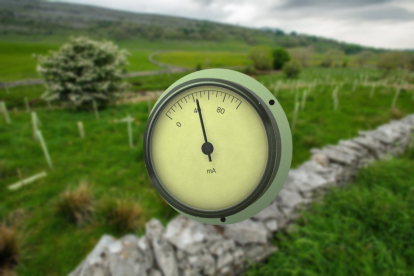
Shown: 45 mA
